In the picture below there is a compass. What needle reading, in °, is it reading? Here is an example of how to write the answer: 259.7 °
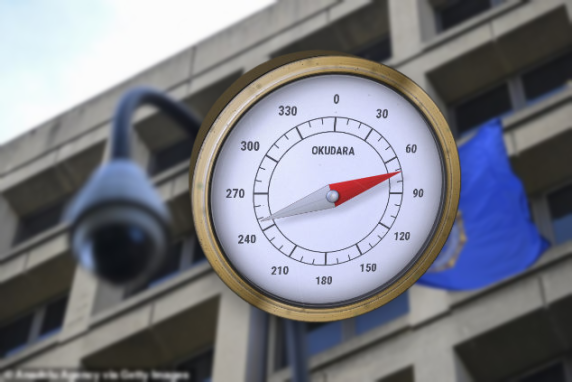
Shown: 70 °
